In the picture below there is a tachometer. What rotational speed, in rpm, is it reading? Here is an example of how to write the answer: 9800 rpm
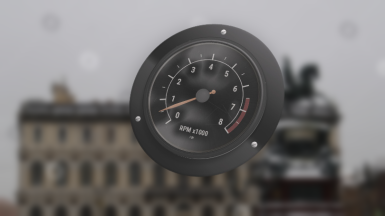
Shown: 500 rpm
